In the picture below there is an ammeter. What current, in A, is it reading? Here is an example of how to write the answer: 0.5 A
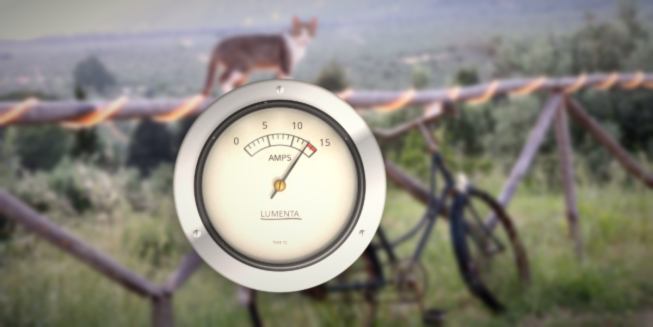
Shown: 13 A
